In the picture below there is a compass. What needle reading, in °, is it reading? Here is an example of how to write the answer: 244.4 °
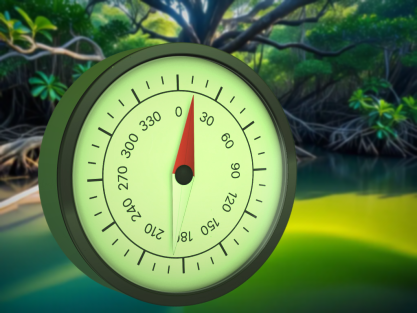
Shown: 10 °
